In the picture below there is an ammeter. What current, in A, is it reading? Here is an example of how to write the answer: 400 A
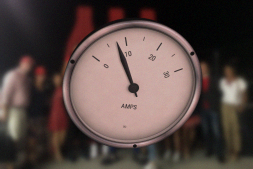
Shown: 7.5 A
